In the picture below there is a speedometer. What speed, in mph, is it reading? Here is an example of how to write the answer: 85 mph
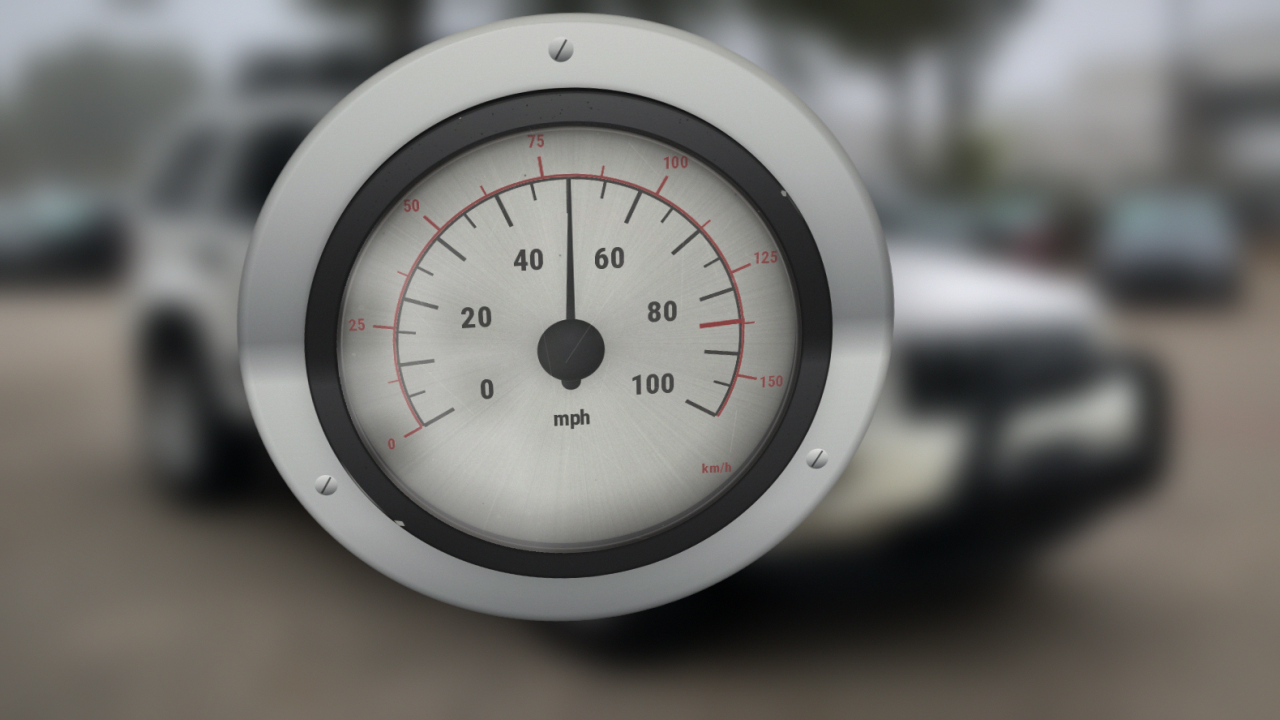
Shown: 50 mph
